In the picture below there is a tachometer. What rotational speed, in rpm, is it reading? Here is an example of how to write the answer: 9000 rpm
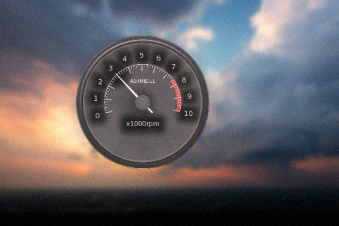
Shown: 3000 rpm
